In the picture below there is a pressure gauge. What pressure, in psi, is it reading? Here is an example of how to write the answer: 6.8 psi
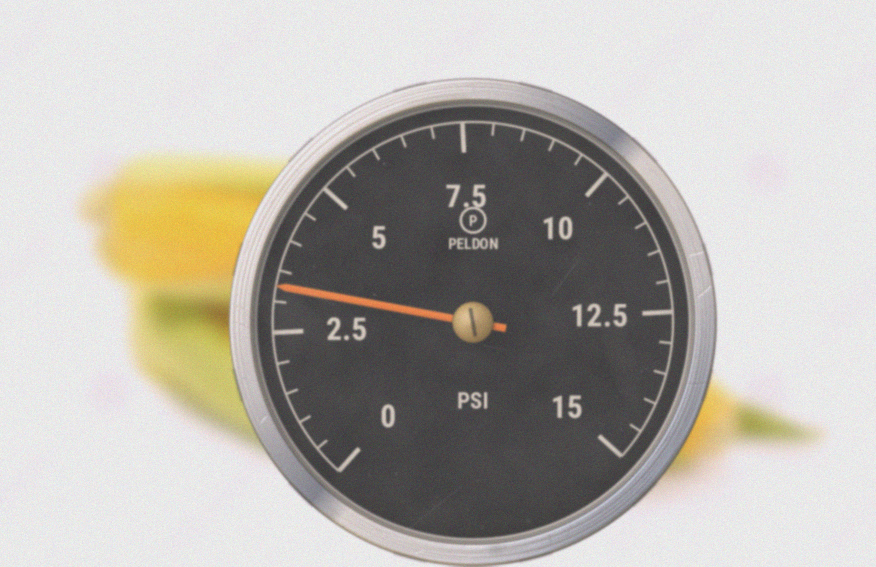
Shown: 3.25 psi
